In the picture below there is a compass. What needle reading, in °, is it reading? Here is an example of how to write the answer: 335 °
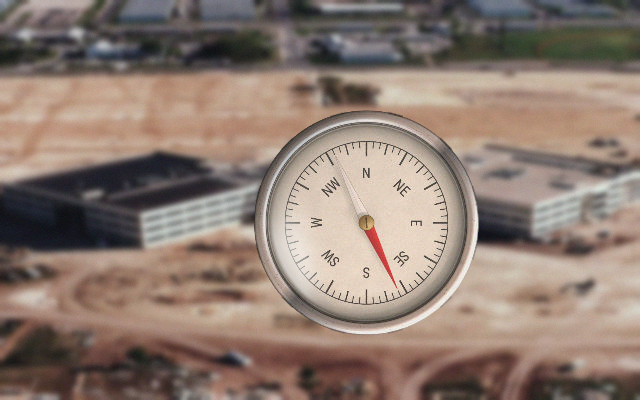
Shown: 155 °
